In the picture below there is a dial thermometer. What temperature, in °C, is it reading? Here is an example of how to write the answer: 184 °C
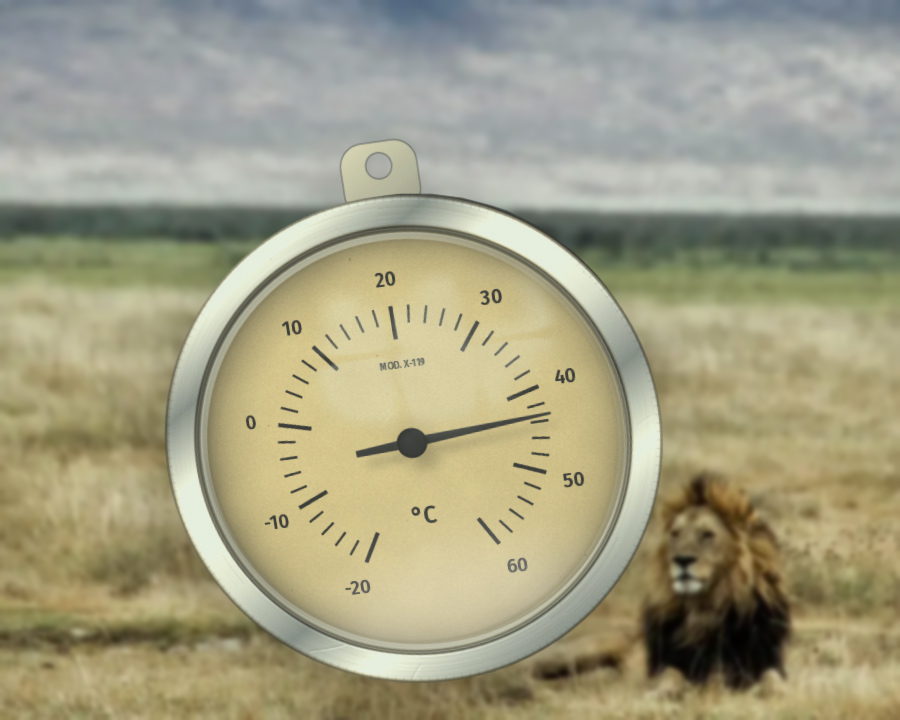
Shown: 43 °C
